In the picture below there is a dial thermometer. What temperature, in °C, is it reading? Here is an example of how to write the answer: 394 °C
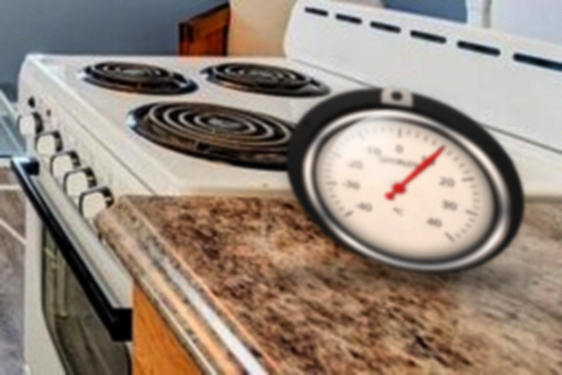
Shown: 10 °C
